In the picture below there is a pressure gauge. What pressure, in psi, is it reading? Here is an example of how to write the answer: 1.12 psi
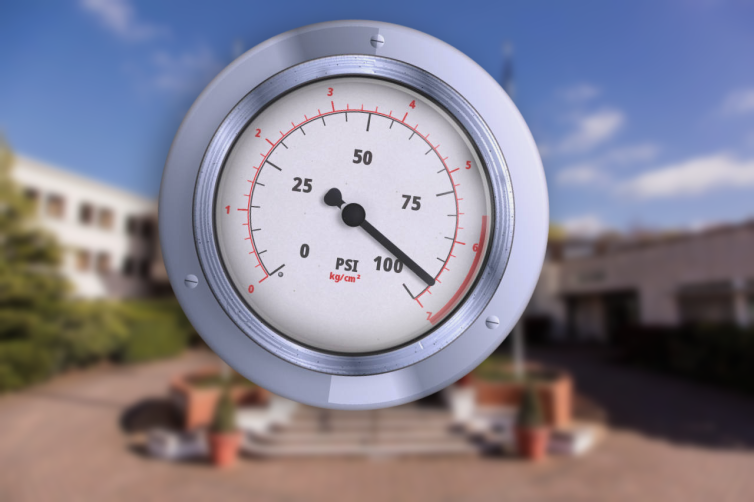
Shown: 95 psi
